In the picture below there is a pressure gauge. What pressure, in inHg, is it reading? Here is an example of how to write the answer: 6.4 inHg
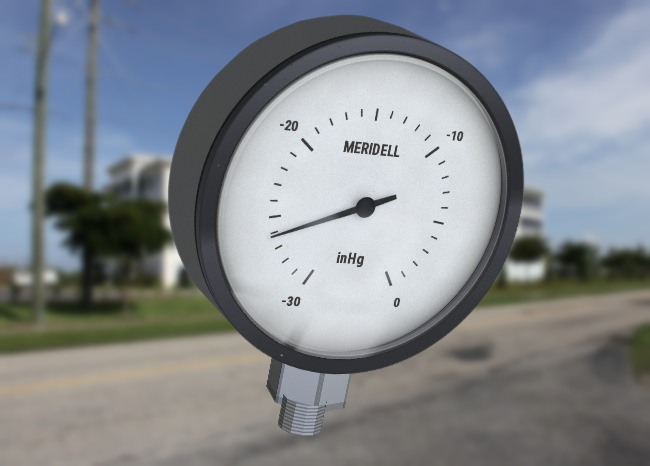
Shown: -26 inHg
